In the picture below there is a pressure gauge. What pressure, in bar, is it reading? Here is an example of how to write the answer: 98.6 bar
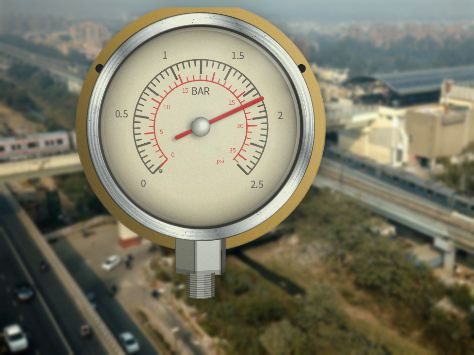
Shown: 1.85 bar
